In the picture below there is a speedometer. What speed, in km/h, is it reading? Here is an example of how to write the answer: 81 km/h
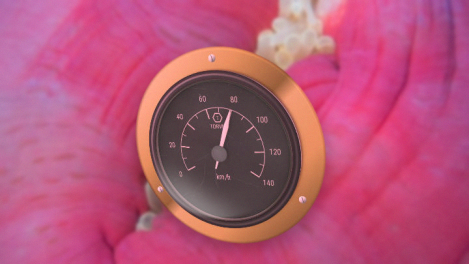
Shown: 80 km/h
